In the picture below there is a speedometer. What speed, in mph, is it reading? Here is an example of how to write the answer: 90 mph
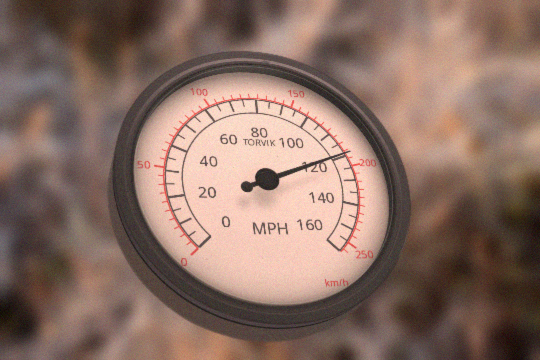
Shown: 120 mph
